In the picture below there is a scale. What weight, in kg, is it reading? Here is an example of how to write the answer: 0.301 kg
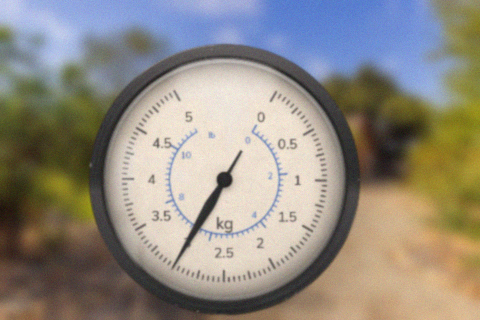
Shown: 3 kg
